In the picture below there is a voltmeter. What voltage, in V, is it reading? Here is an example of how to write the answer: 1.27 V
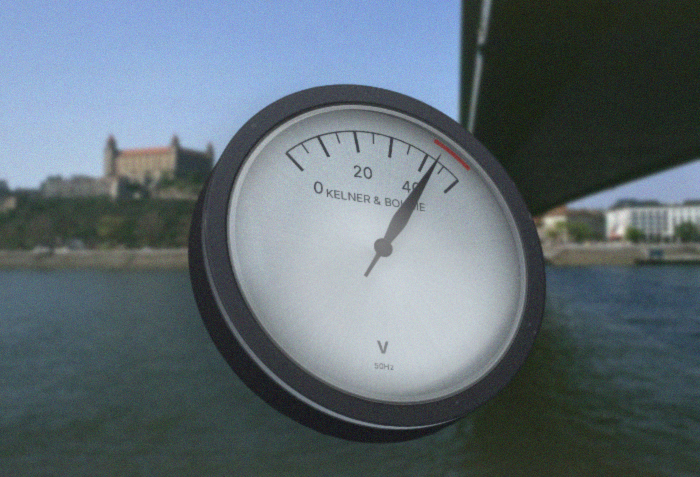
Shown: 42.5 V
